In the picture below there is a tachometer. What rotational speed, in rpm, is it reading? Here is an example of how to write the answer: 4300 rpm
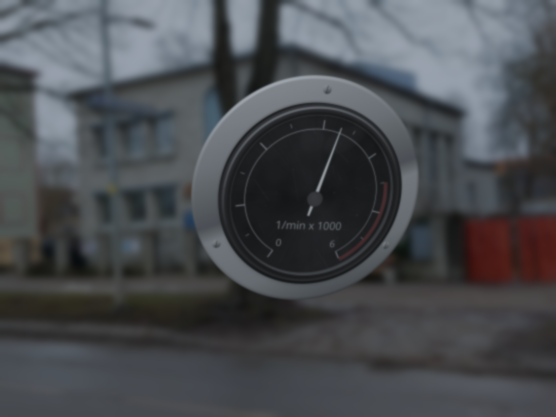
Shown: 3250 rpm
